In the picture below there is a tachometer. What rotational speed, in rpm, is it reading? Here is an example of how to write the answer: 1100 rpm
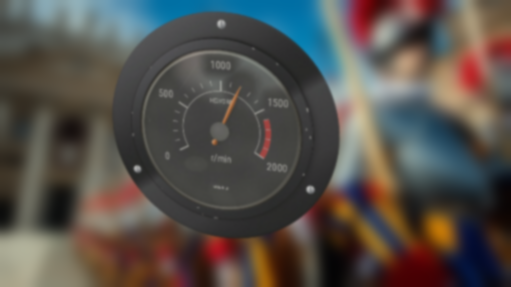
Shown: 1200 rpm
